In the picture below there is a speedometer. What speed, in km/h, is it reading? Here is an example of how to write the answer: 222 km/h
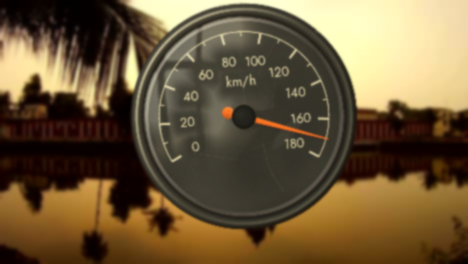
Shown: 170 km/h
